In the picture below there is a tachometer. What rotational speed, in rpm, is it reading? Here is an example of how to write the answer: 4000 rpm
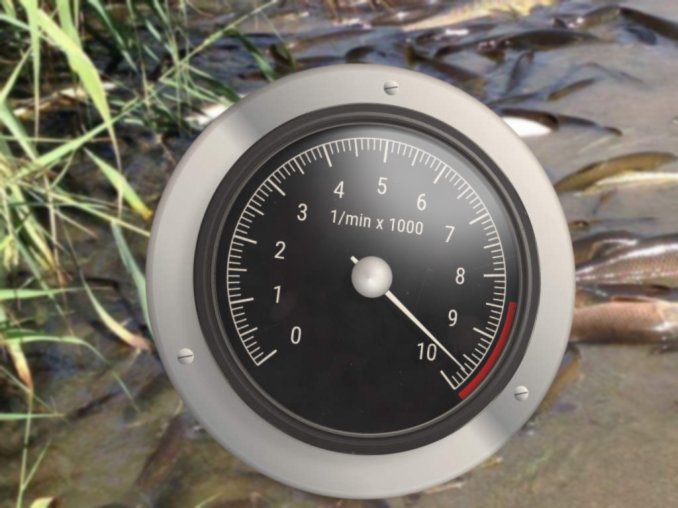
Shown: 9700 rpm
